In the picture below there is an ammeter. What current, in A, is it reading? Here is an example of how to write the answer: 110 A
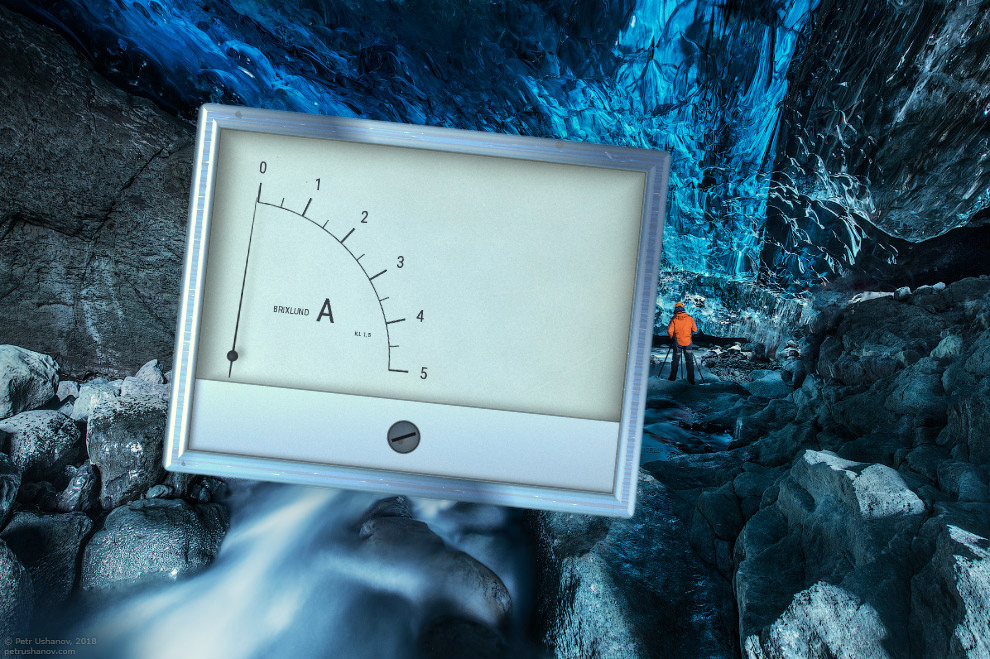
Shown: 0 A
